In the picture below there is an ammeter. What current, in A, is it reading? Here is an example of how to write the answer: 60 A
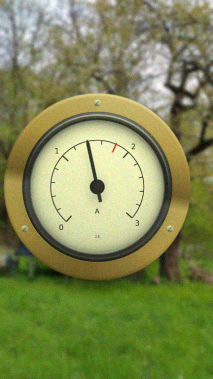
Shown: 1.4 A
